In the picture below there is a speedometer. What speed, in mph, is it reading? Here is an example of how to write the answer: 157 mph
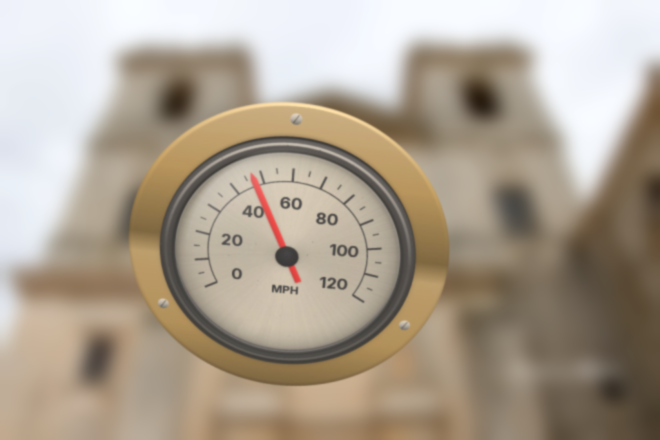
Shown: 47.5 mph
